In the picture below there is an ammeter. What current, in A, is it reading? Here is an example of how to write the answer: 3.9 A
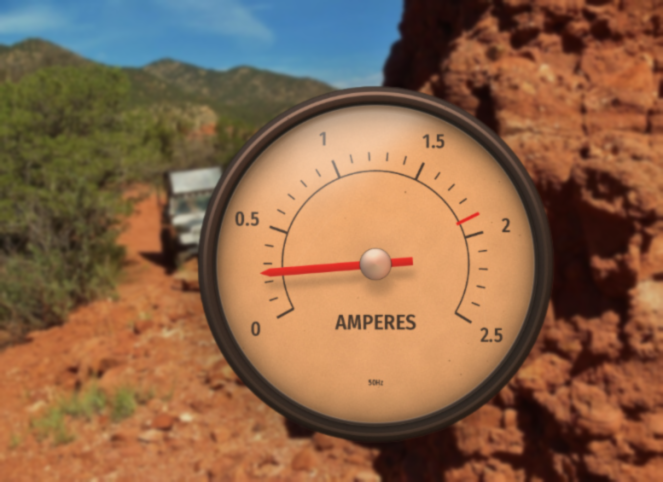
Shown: 0.25 A
